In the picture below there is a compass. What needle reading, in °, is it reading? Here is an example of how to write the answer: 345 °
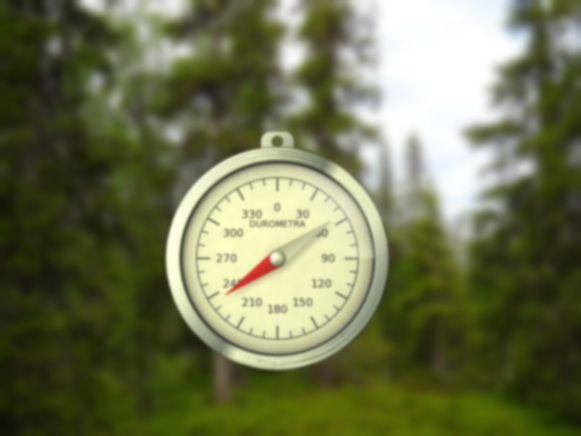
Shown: 235 °
